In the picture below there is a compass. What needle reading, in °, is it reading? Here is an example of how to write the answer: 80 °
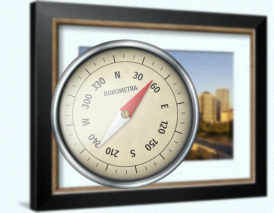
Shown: 50 °
